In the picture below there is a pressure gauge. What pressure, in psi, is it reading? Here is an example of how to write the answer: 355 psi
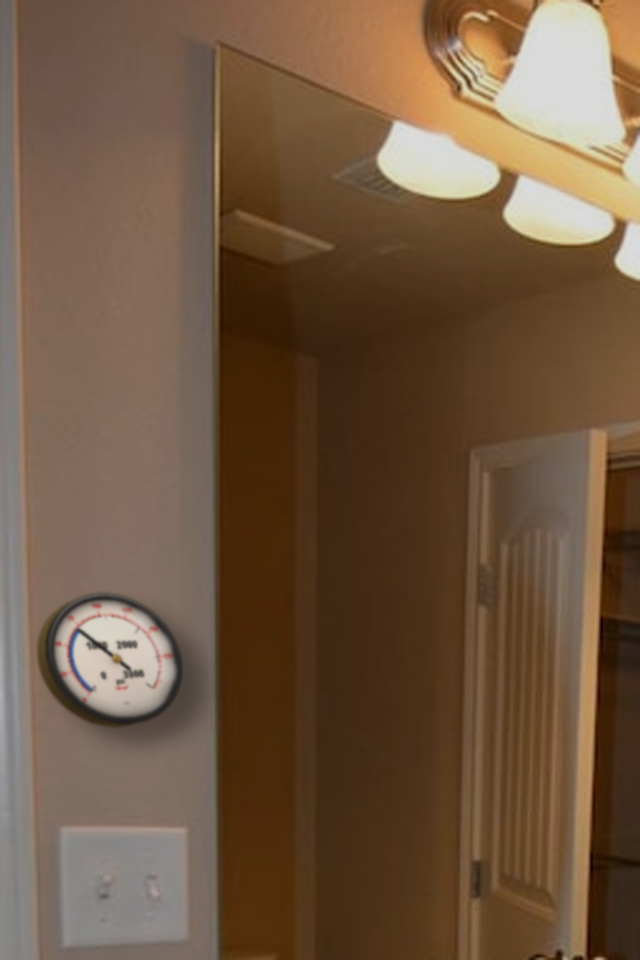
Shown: 1000 psi
